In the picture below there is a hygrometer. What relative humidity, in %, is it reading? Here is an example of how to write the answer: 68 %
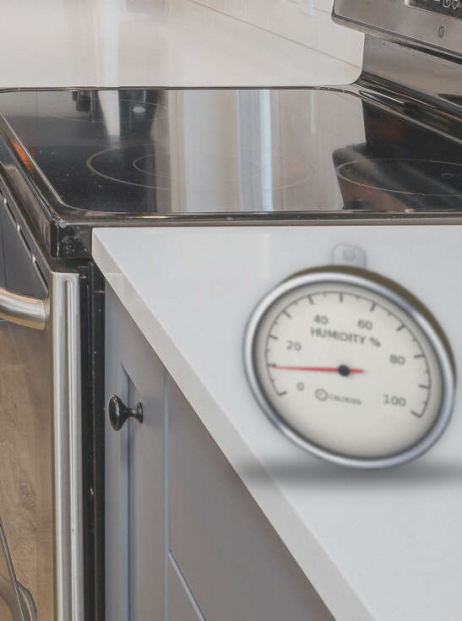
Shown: 10 %
